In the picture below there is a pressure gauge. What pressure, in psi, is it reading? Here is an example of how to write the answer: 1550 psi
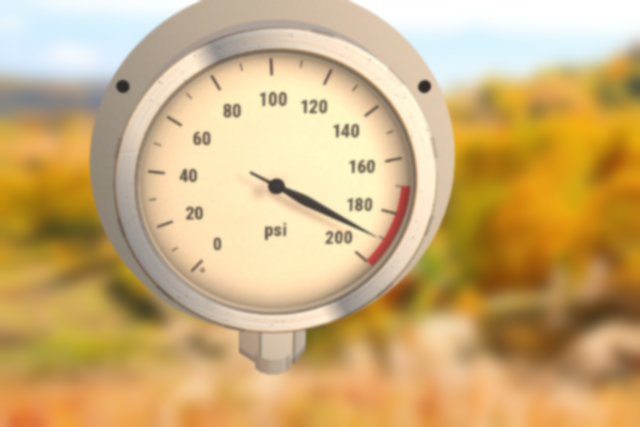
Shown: 190 psi
